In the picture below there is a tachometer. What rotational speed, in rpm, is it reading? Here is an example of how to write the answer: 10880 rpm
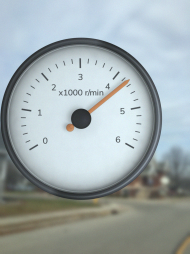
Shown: 4300 rpm
